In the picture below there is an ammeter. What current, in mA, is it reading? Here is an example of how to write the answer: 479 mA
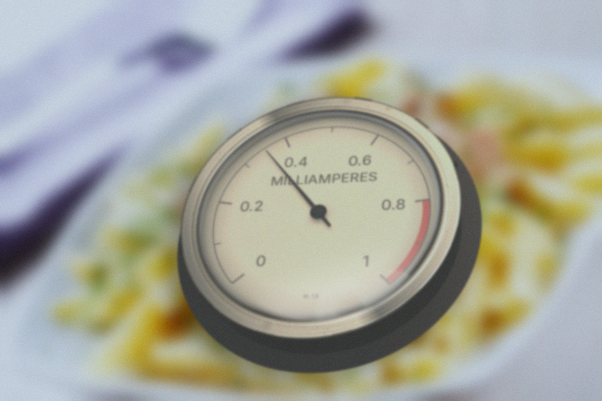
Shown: 0.35 mA
